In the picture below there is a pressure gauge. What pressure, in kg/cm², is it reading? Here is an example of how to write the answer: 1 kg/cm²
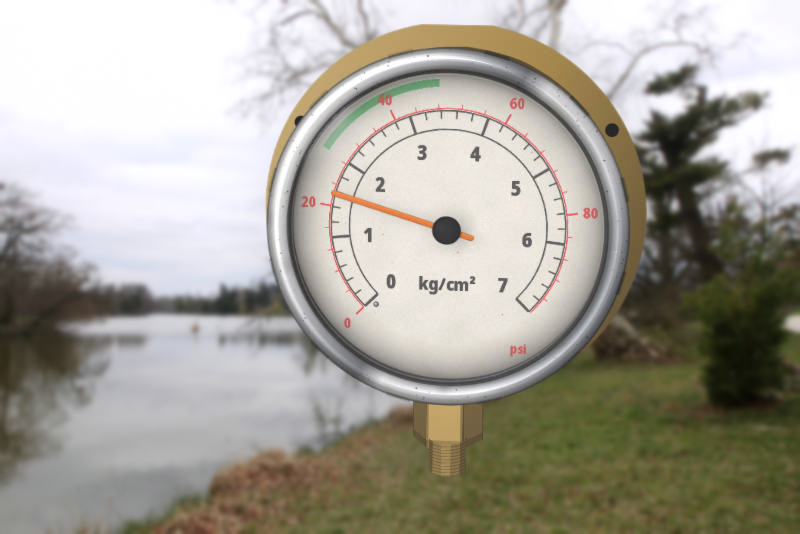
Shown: 1.6 kg/cm²
